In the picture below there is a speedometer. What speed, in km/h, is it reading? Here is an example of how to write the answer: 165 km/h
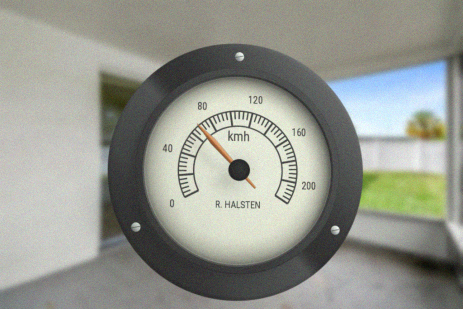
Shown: 68 km/h
